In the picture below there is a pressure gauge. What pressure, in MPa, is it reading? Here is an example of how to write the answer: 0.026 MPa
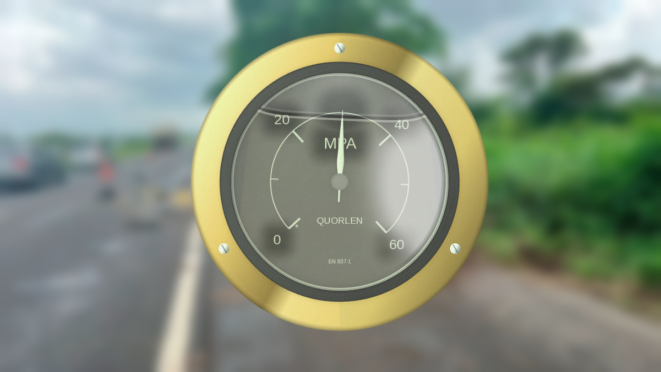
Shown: 30 MPa
